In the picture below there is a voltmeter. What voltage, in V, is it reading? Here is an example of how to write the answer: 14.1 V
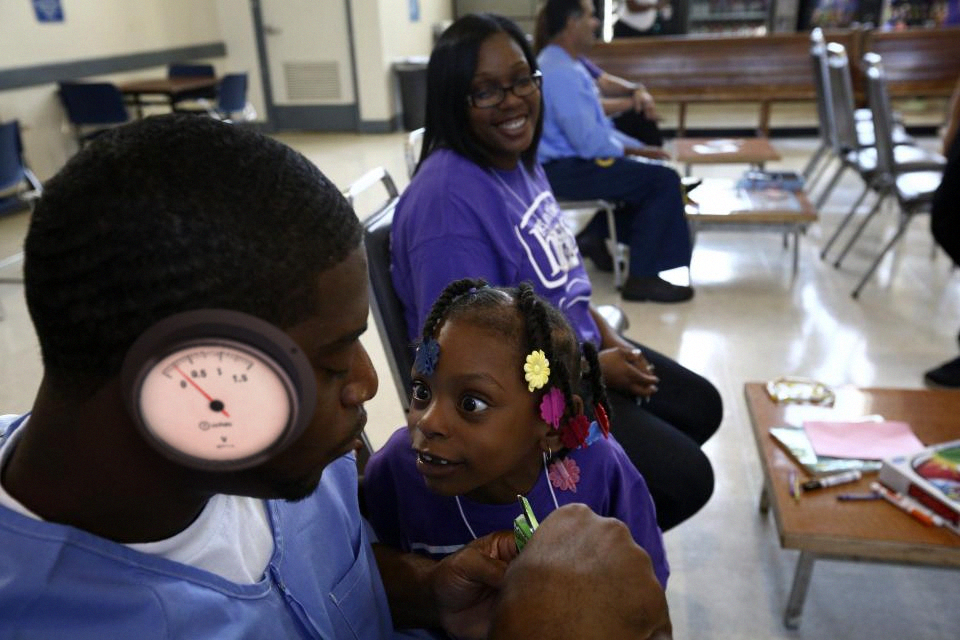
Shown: 0.25 V
